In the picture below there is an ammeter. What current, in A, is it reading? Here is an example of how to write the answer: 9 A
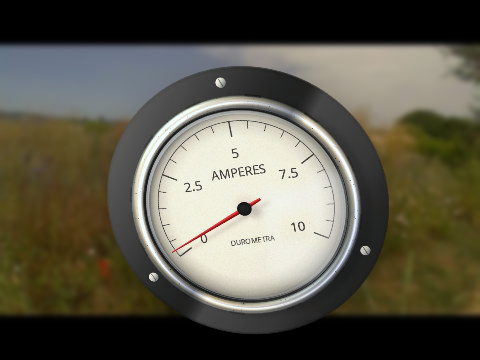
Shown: 0.25 A
